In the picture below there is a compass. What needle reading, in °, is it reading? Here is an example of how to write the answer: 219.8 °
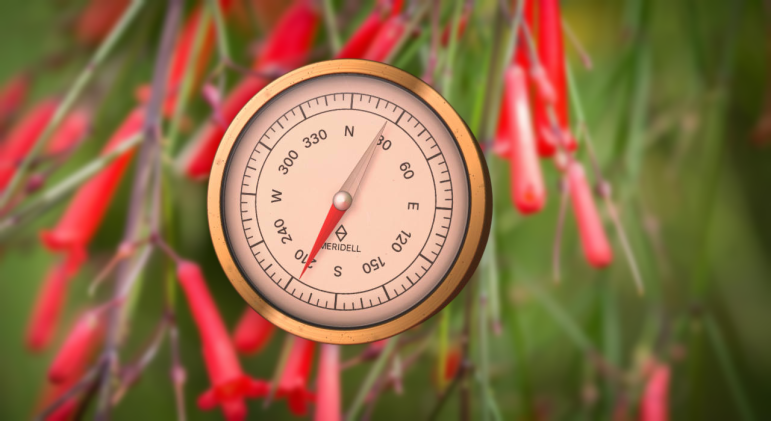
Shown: 205 °
